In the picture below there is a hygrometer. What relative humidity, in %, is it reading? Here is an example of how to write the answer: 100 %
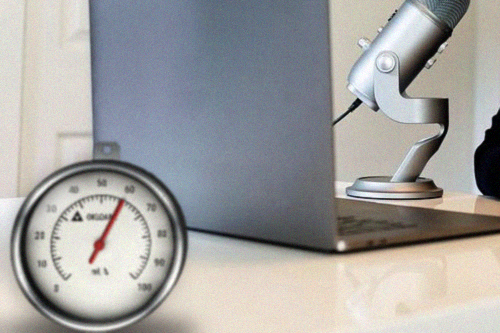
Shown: 60 %
